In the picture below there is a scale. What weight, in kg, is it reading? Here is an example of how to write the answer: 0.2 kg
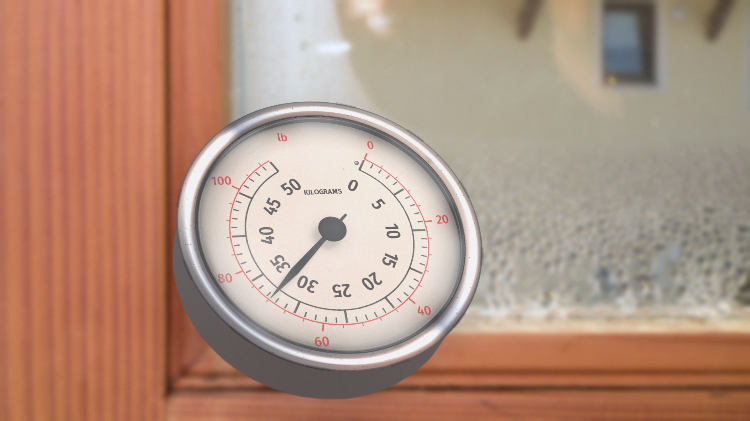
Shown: 32.5 kg
